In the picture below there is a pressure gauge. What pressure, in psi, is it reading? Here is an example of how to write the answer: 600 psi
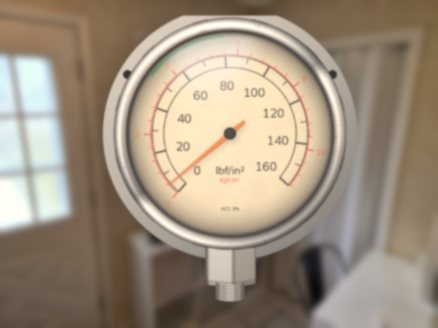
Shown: 5 psi
